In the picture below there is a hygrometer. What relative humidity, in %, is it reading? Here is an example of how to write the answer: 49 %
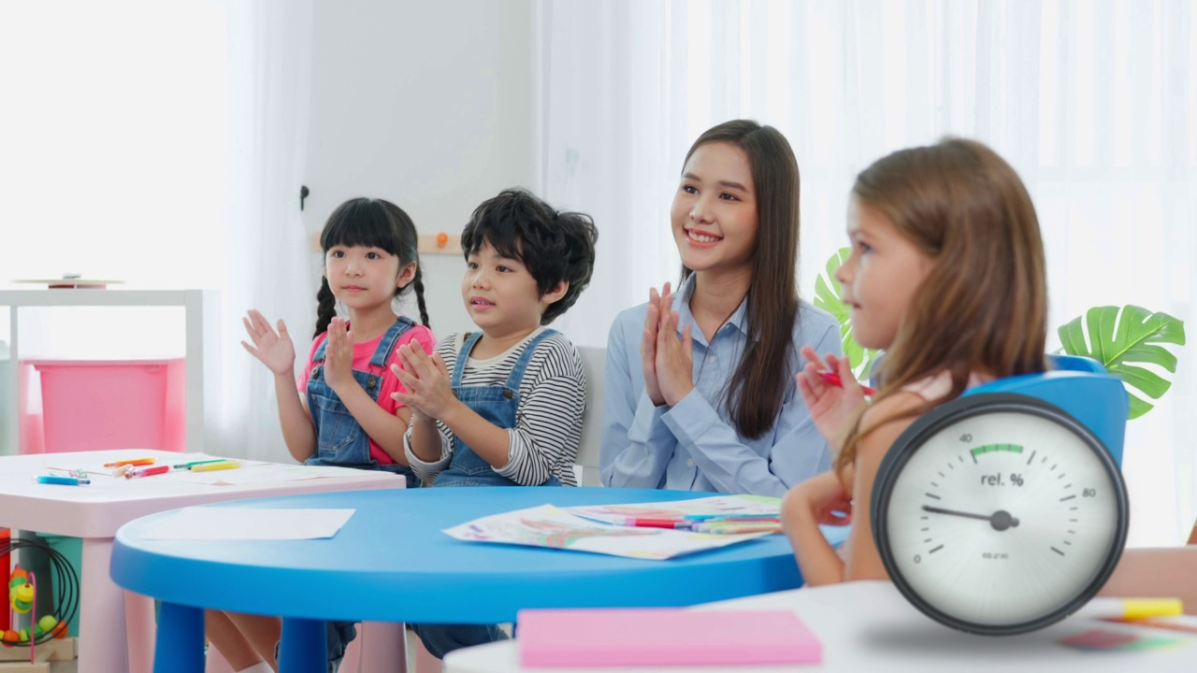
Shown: 16 %
